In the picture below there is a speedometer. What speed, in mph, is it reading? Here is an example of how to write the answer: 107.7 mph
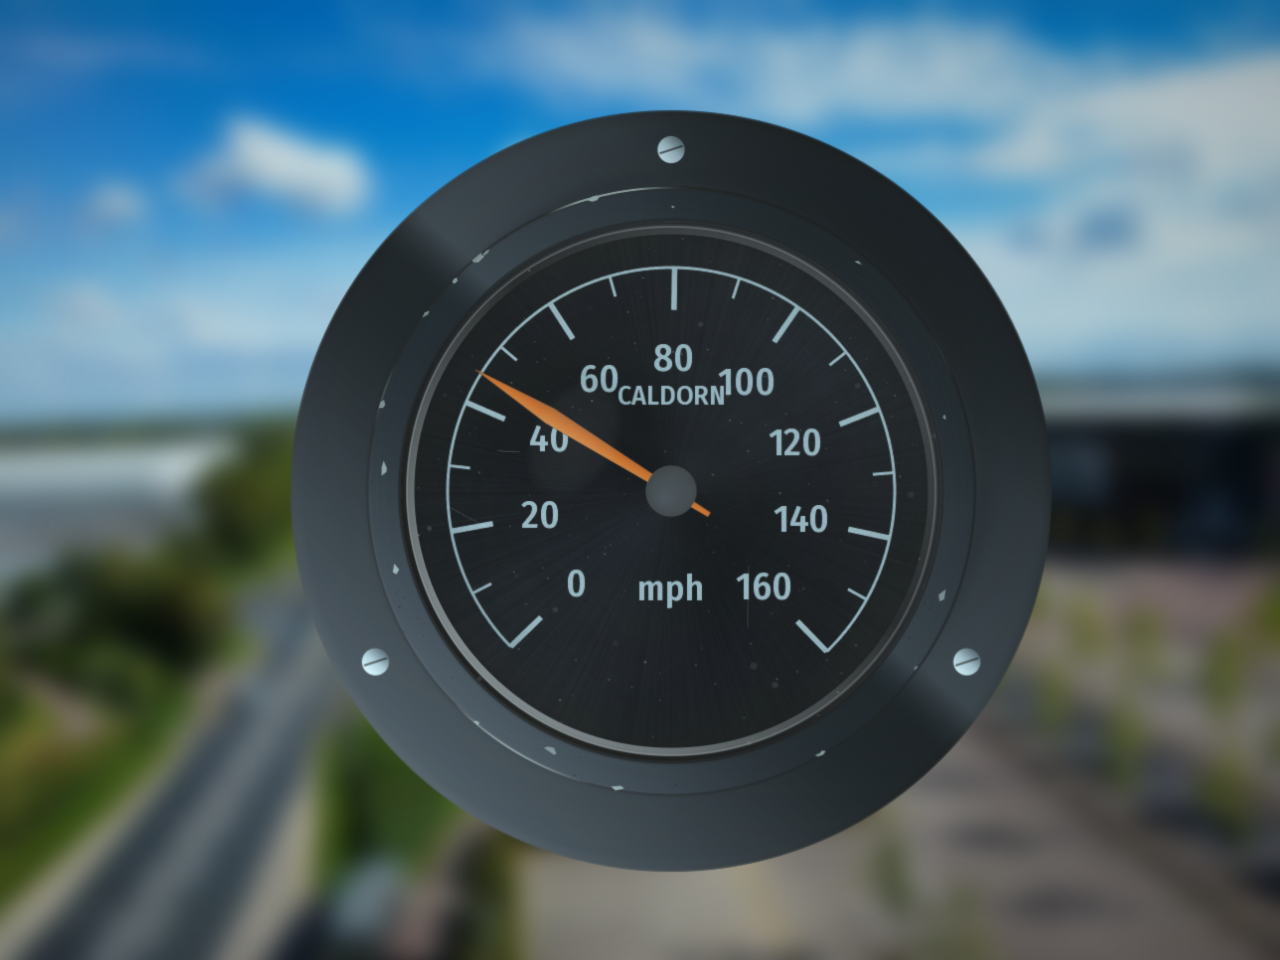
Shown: 45 mph
